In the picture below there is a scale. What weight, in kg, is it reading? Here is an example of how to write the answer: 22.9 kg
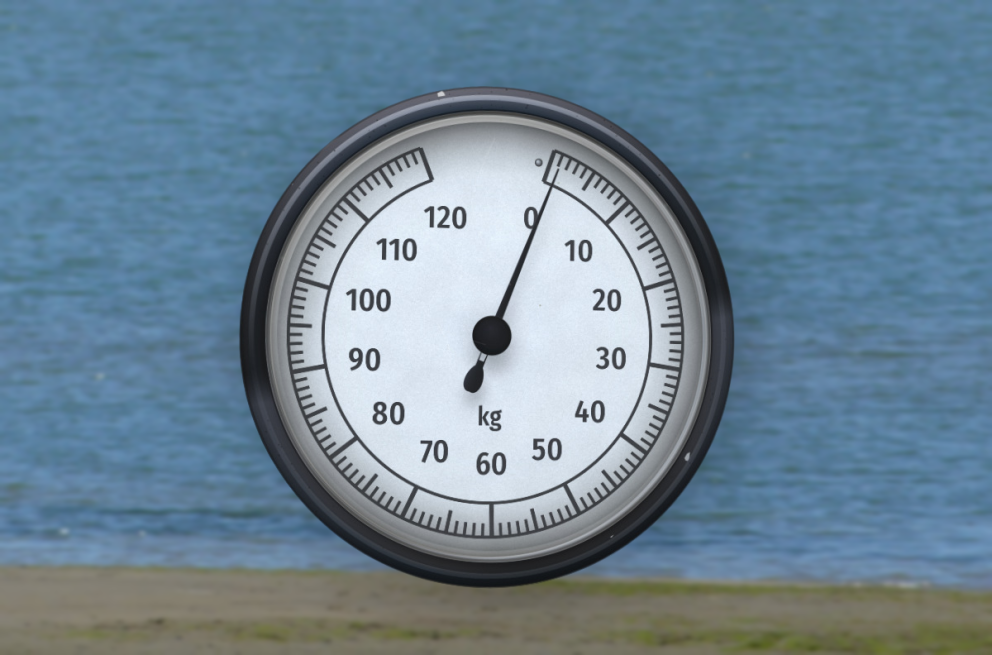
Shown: 1 kg
